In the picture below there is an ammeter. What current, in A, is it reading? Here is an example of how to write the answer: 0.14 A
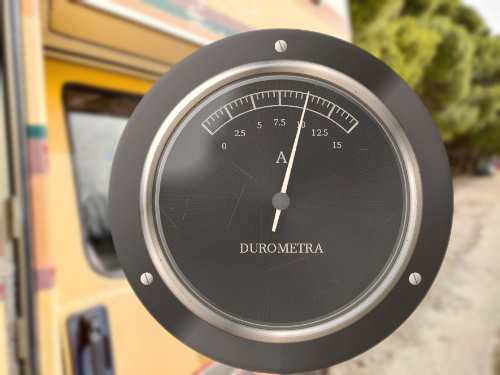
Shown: 10 A
